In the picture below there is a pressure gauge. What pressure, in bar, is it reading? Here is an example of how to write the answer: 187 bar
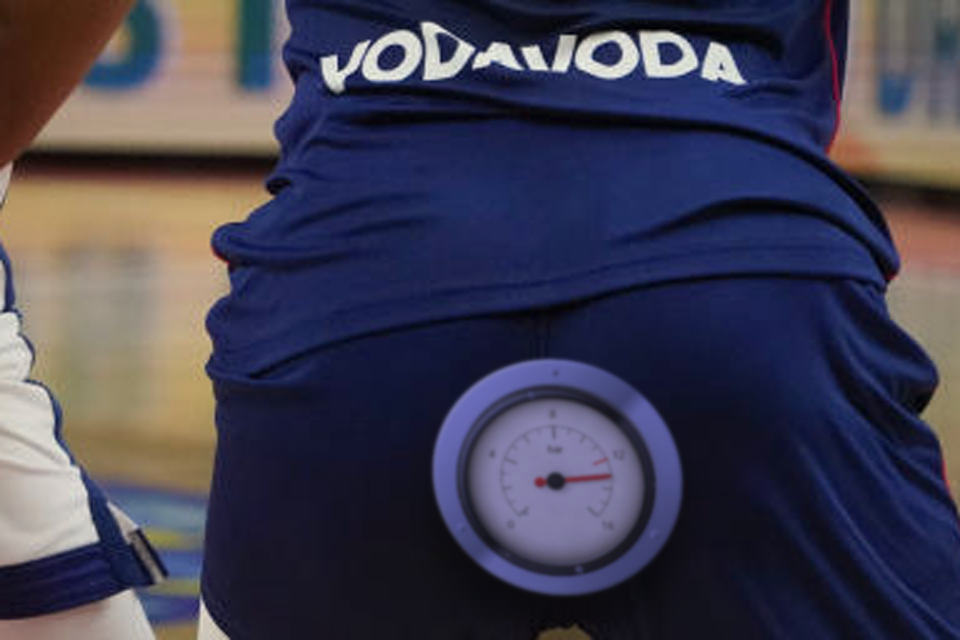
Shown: 13 bar
